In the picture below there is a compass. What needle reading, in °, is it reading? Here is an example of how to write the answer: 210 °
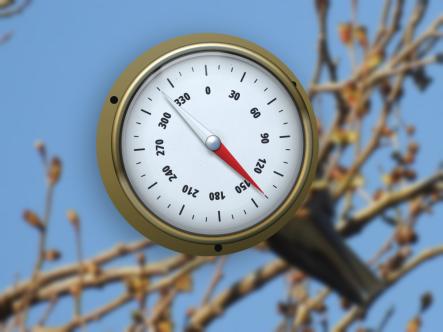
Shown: 140 °
